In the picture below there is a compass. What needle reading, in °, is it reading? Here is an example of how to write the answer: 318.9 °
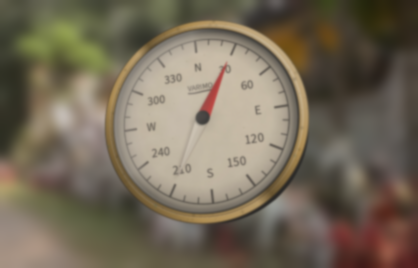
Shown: 30 °
